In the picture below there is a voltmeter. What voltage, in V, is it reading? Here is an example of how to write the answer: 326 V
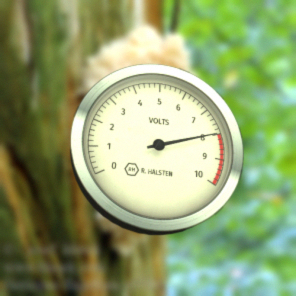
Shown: 8 V
